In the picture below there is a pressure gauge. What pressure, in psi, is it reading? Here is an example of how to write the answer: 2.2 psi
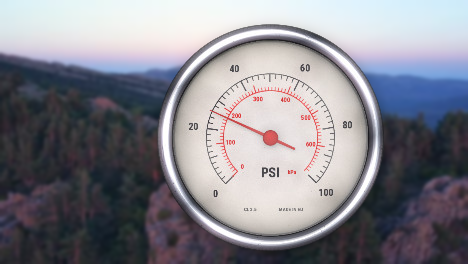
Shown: 26 psi
